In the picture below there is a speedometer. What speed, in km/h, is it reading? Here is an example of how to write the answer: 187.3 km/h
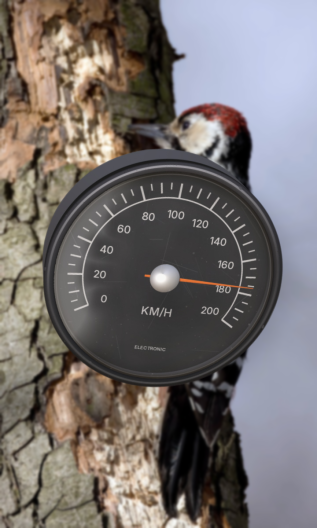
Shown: 175 km/h
